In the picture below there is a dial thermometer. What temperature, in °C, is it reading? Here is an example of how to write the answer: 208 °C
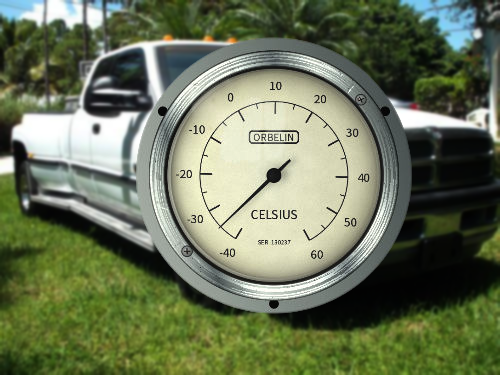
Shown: -35 °C
